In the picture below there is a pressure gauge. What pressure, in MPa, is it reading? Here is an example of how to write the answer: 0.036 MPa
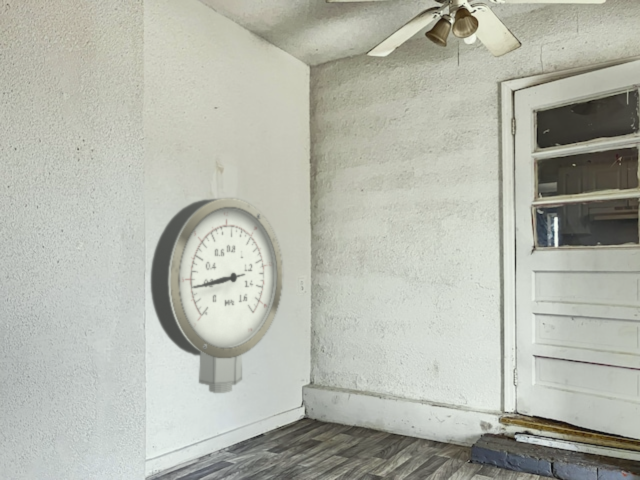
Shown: 0.2 MPa
